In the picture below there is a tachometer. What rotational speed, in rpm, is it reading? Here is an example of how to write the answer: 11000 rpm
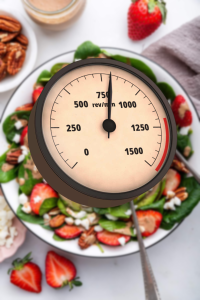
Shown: 800 rpm
